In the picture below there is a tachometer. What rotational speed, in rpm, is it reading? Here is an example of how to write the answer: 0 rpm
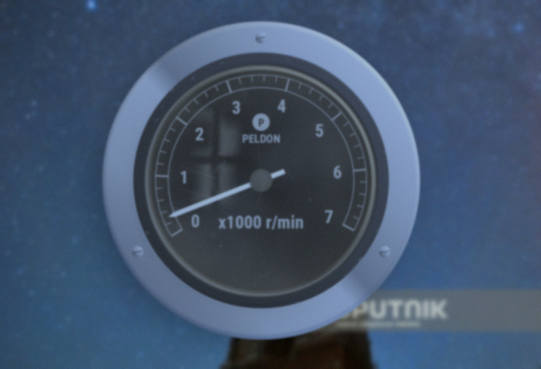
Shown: 300 rpm
